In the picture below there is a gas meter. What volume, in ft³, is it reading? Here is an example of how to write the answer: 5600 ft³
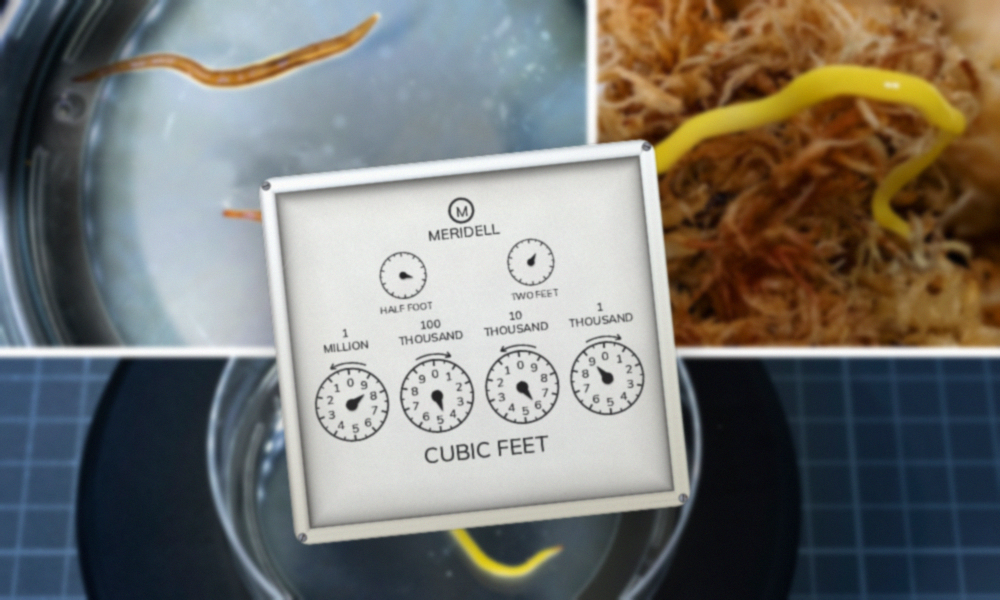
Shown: 845900 ft³
